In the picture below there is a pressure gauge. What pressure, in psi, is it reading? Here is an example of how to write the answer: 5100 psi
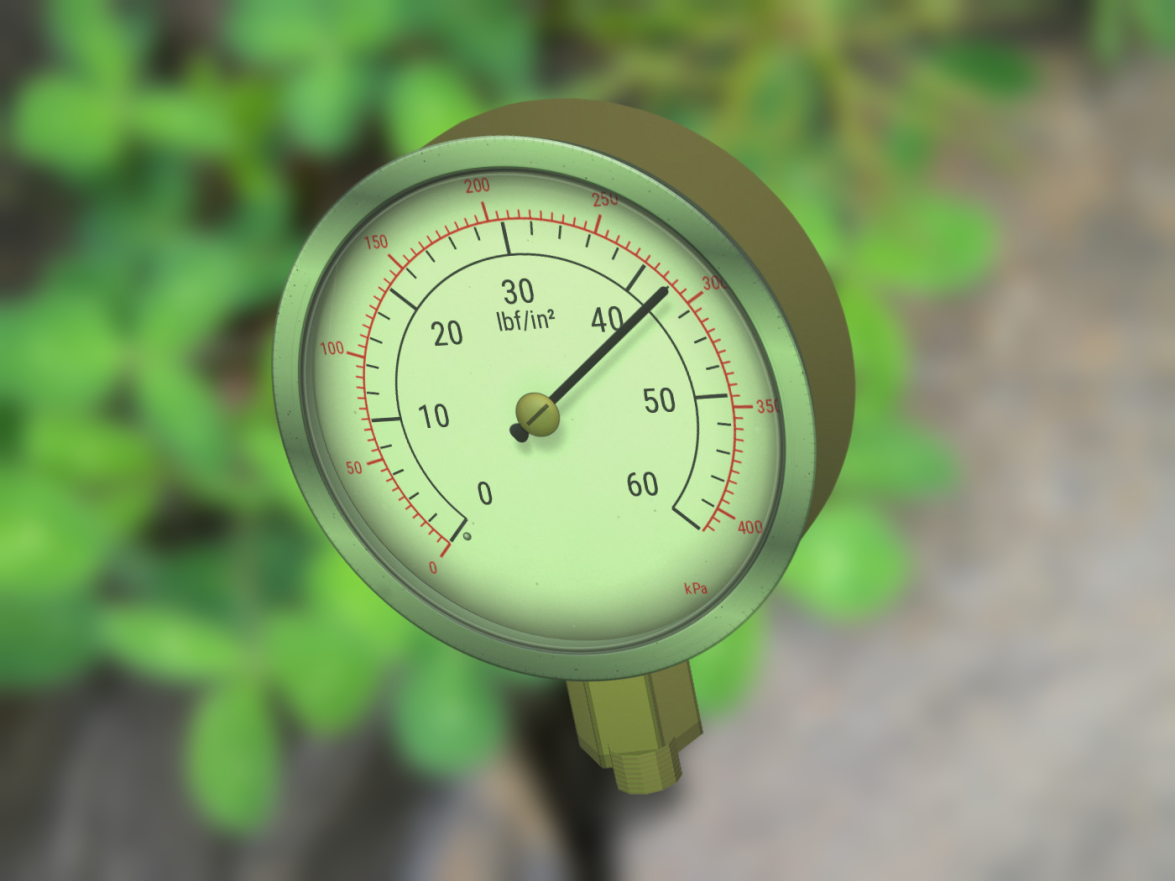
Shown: 42 psi
